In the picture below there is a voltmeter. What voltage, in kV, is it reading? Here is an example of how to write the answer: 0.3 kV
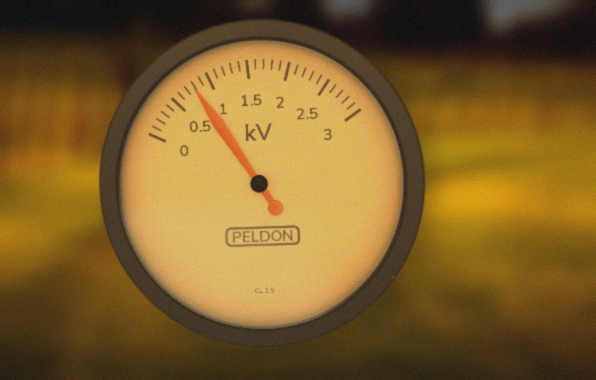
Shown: 0.8 kV
